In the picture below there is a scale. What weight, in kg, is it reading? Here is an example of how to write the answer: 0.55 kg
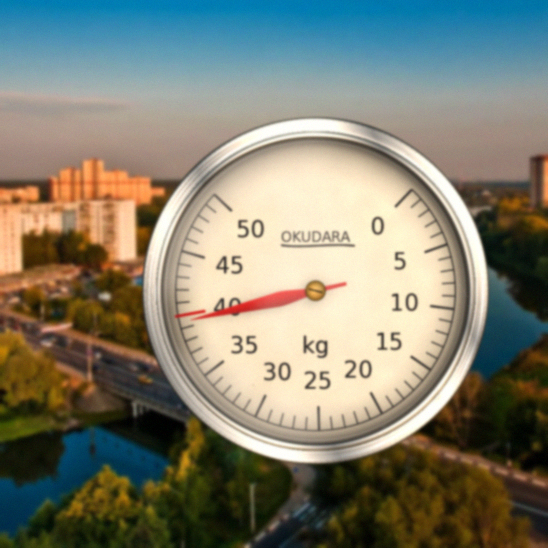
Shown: 39.5 kg
